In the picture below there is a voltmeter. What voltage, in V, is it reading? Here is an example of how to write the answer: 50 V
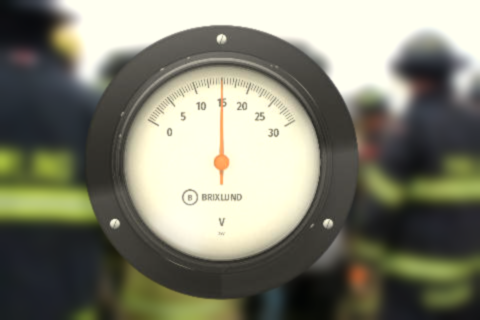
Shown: 15 V
